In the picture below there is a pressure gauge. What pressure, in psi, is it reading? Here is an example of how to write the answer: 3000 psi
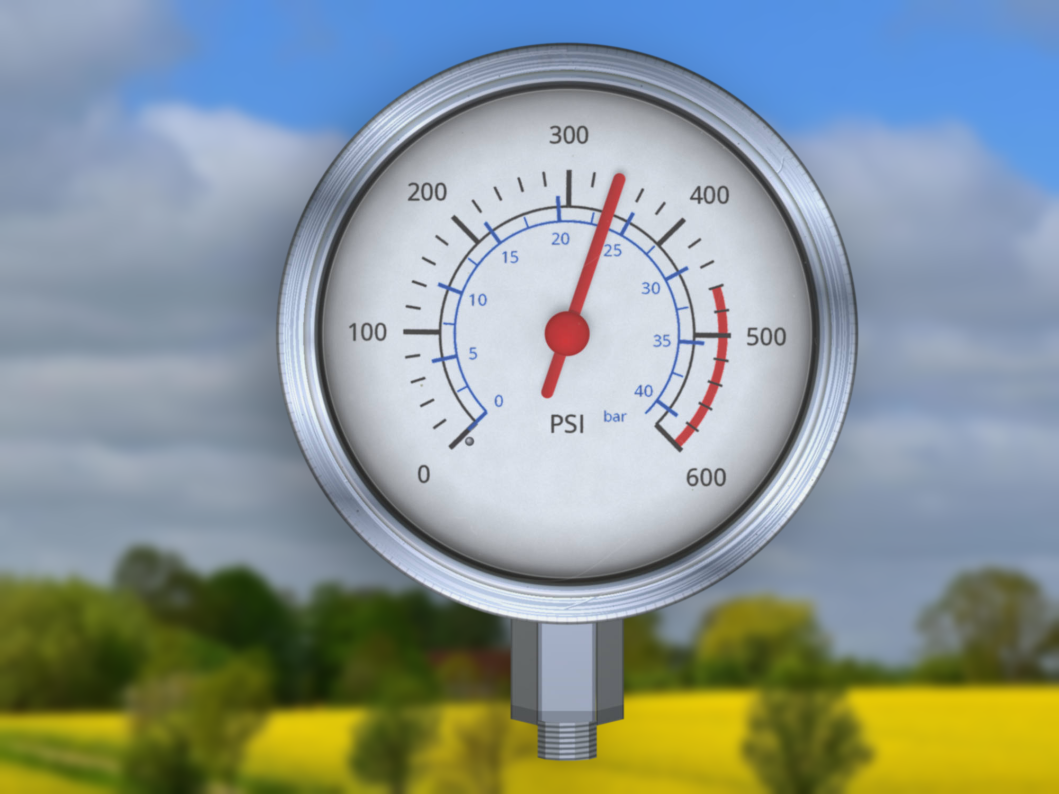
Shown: 340 psi
